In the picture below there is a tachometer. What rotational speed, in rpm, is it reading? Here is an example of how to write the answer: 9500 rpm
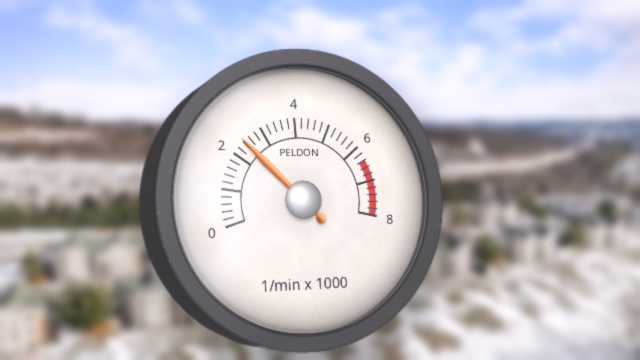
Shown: 2400 rpm
